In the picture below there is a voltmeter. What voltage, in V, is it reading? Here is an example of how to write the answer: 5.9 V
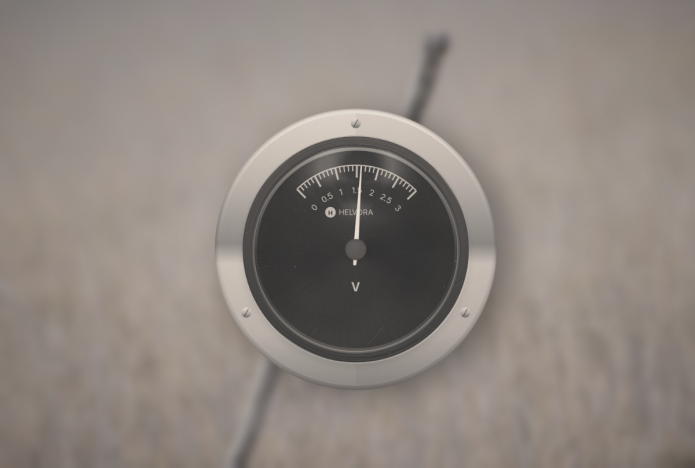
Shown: 1.6 V
